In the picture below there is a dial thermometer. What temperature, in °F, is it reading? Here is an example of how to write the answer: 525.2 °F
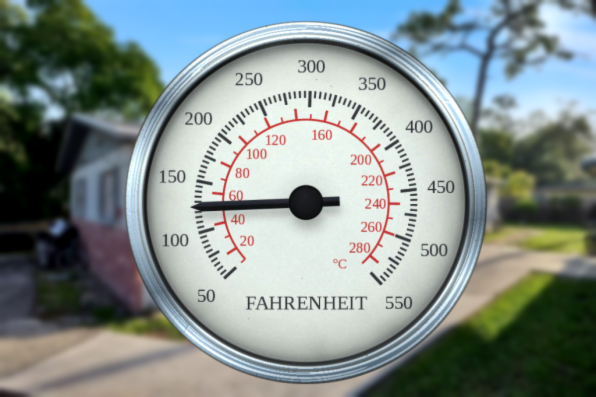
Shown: 125 °F
